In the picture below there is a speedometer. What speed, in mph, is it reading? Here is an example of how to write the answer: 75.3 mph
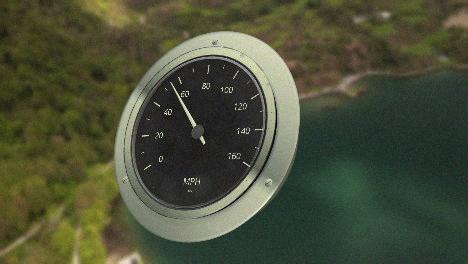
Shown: 55 mph
